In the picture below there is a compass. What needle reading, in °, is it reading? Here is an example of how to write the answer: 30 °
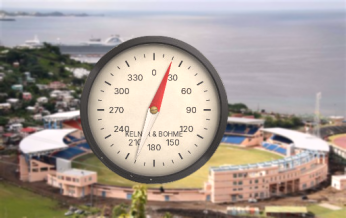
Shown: 20 °
